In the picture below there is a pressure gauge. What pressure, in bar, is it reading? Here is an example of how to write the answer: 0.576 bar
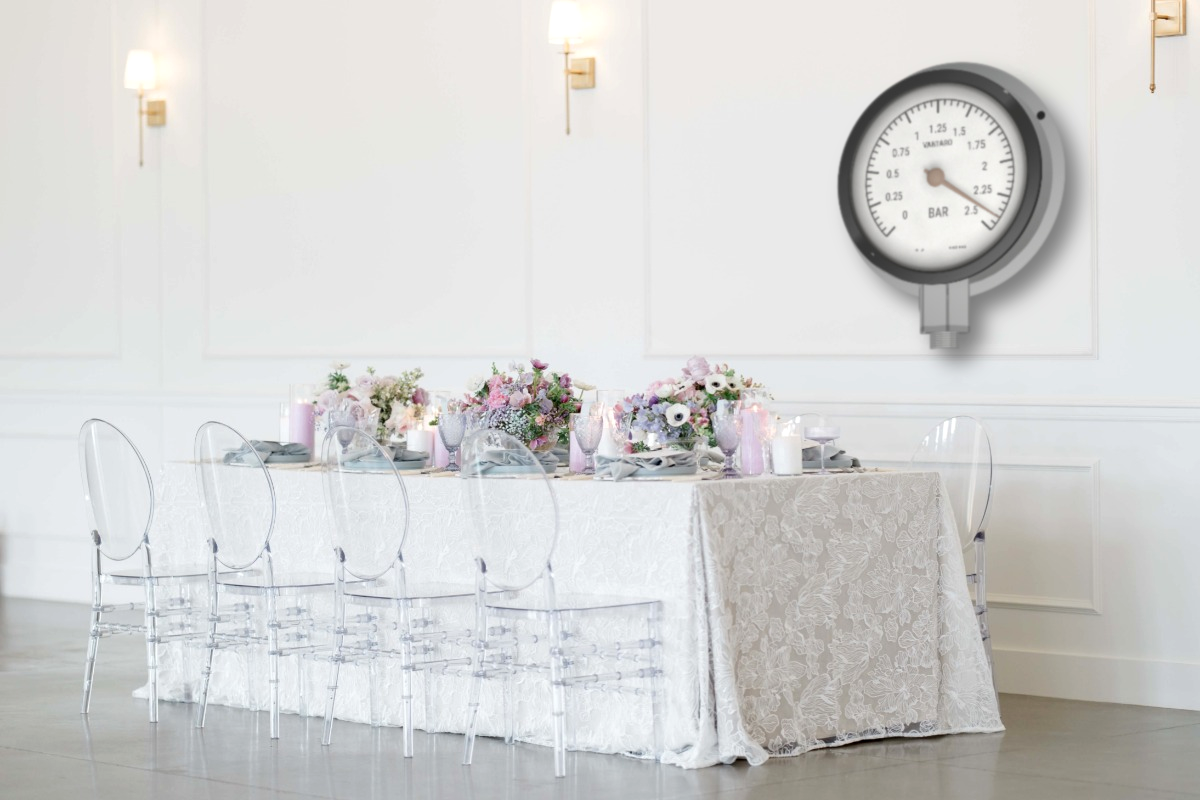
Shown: 2.4 bar
